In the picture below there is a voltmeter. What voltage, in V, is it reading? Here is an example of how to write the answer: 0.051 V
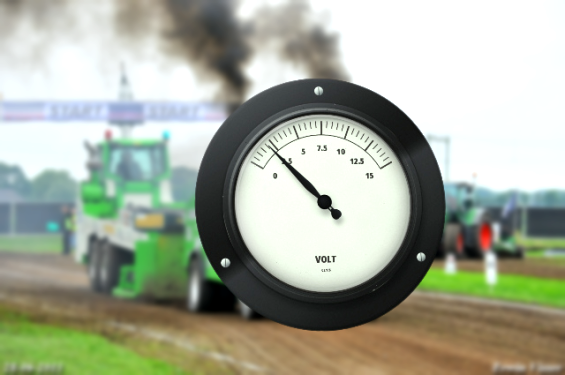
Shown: 2 V
